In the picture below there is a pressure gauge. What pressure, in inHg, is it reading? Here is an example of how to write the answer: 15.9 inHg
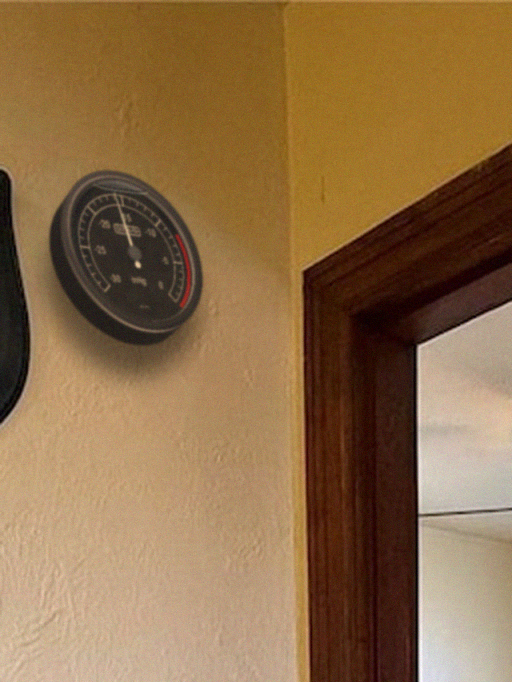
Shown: -16 inHg
